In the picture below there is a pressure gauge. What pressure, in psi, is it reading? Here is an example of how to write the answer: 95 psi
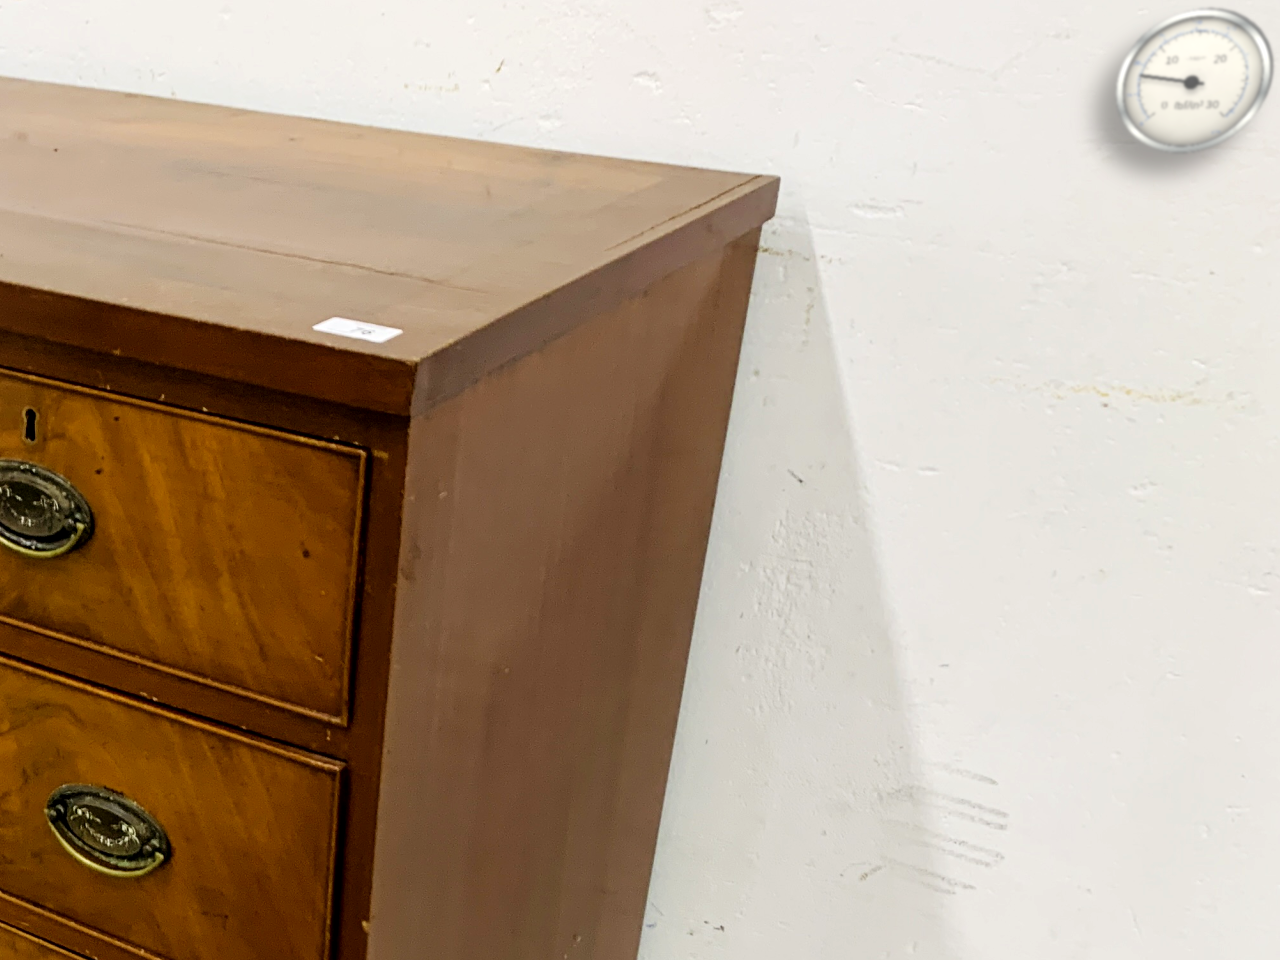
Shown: 6 psi
